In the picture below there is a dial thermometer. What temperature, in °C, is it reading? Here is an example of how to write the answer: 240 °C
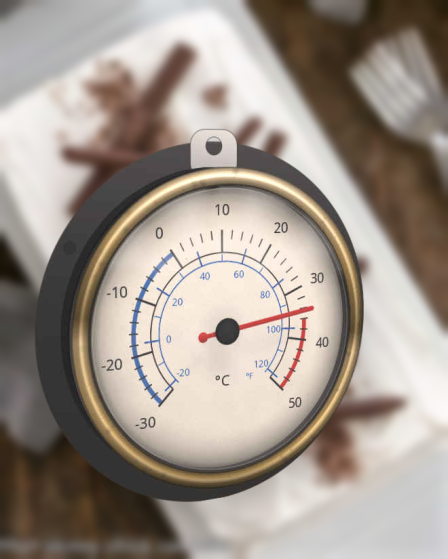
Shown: 34 °C
